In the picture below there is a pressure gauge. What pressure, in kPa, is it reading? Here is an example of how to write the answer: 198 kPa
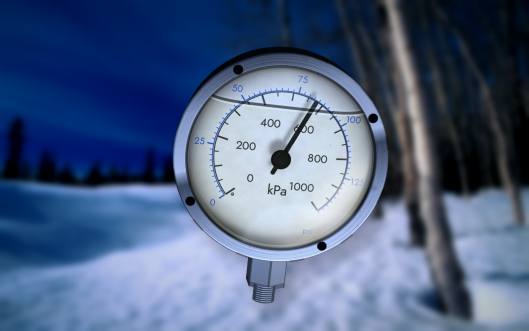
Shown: 575 kPa
